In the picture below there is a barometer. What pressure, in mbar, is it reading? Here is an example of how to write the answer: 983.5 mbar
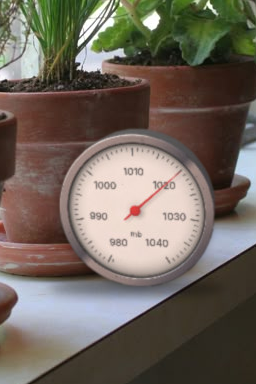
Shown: 1020 mbar
